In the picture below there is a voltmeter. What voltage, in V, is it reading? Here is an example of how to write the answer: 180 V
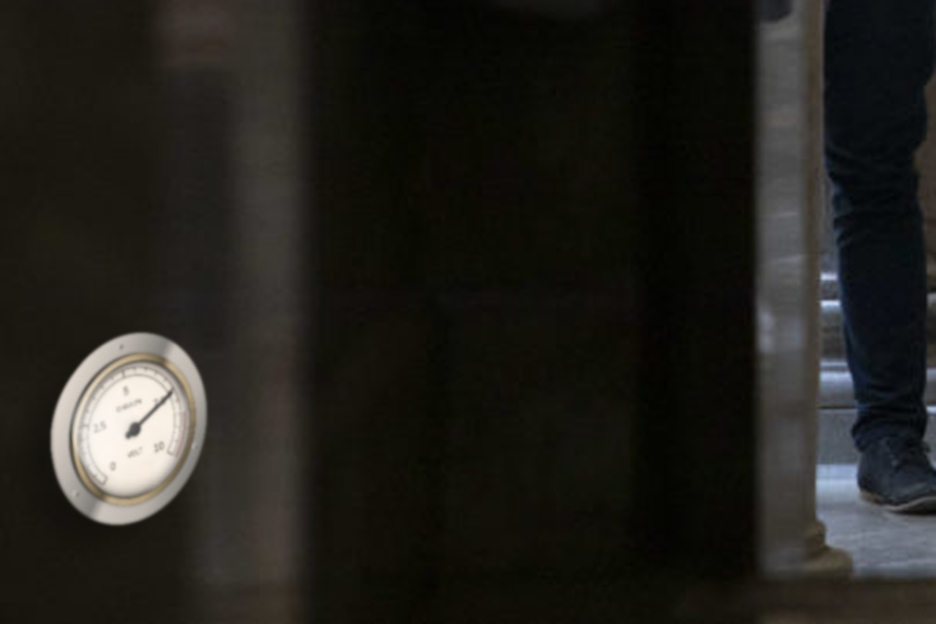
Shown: 7.5 V
